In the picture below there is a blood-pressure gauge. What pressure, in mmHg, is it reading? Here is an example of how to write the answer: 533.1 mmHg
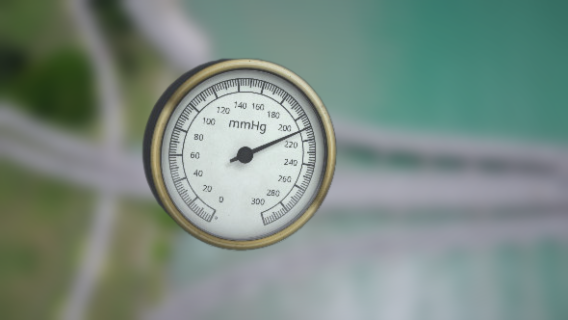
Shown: 210 mmHg
